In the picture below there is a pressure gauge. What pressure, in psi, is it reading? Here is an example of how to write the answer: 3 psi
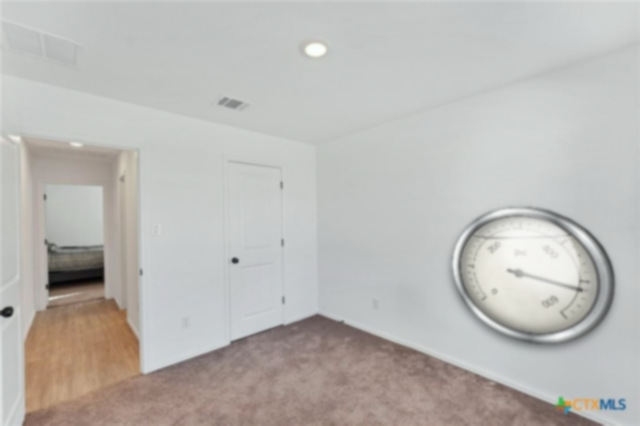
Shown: 520 psi
